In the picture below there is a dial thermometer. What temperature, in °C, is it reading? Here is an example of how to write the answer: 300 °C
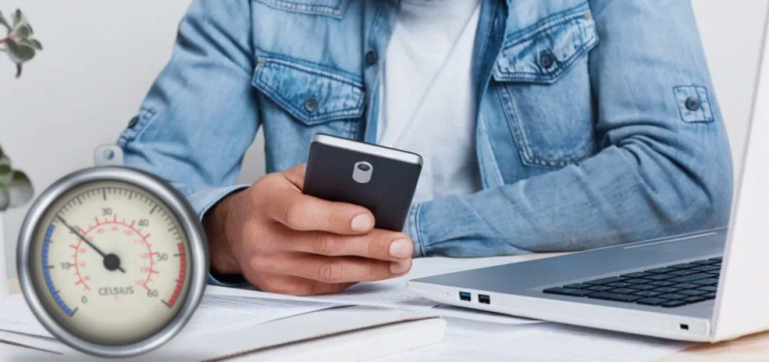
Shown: 20 °C
